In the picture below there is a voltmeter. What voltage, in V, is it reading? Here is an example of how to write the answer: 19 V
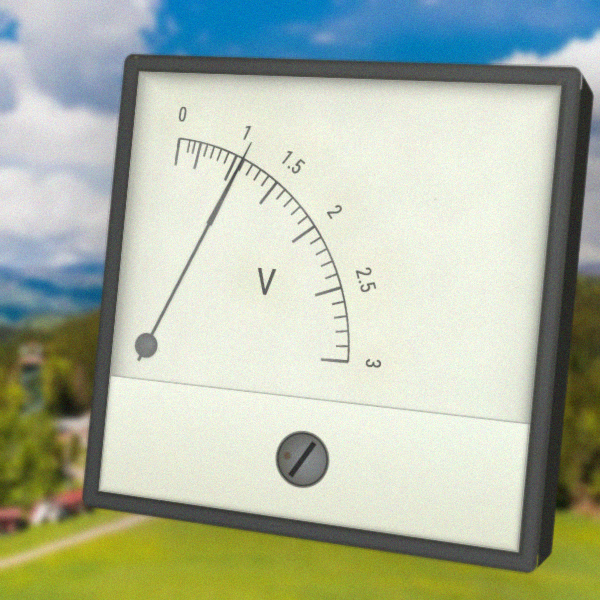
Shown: 1.1 V
